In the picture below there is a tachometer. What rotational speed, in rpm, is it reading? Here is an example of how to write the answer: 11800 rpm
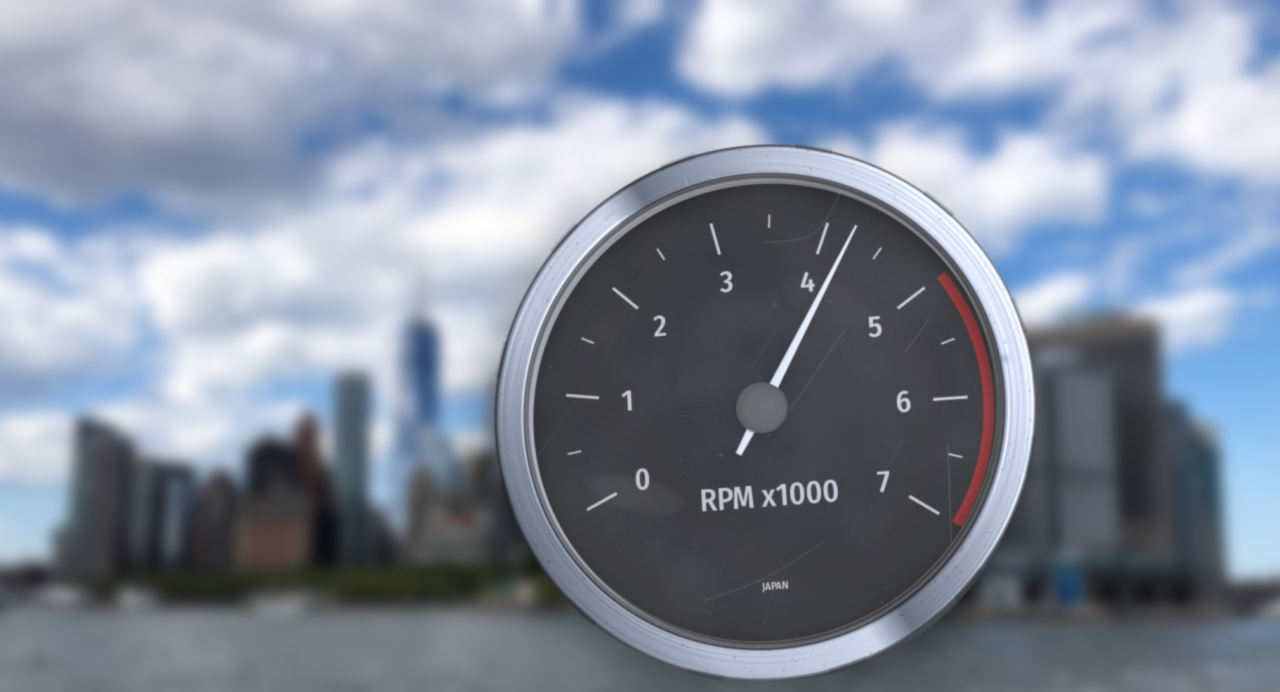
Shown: 4250 rpm
